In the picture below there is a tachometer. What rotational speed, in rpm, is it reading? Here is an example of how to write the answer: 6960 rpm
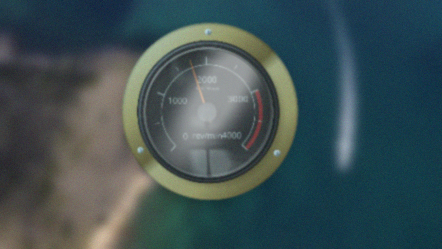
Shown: 1750 rpm
